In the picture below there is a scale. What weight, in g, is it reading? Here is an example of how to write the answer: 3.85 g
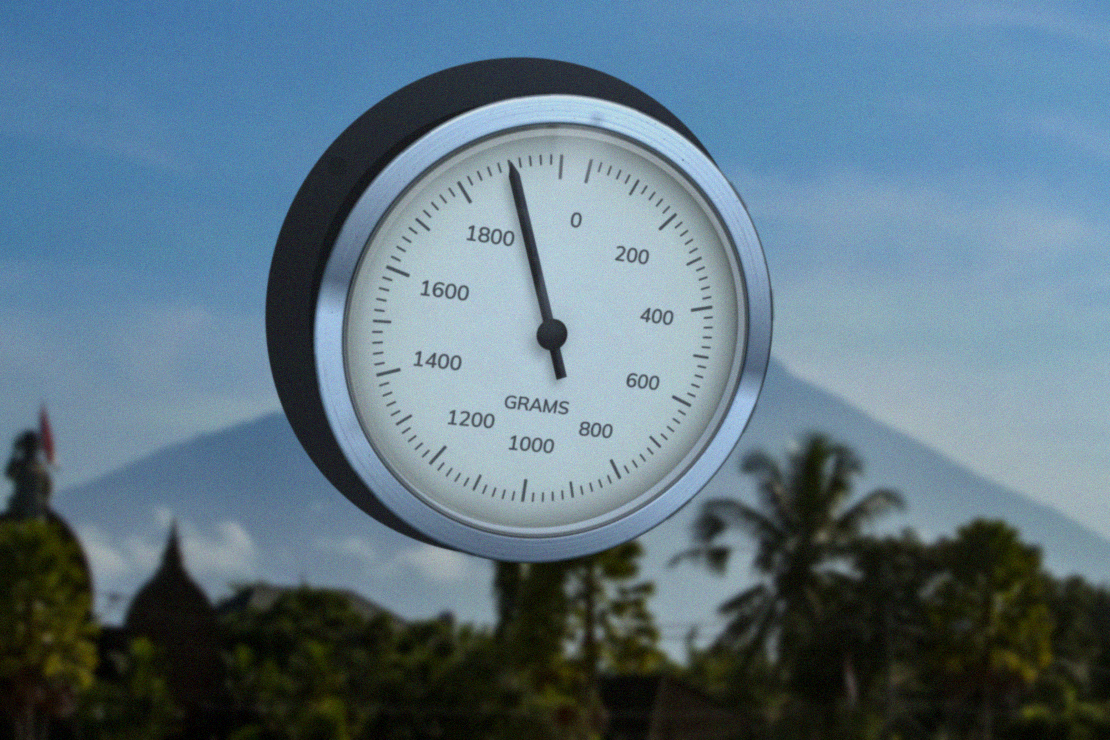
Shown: 1900 g
